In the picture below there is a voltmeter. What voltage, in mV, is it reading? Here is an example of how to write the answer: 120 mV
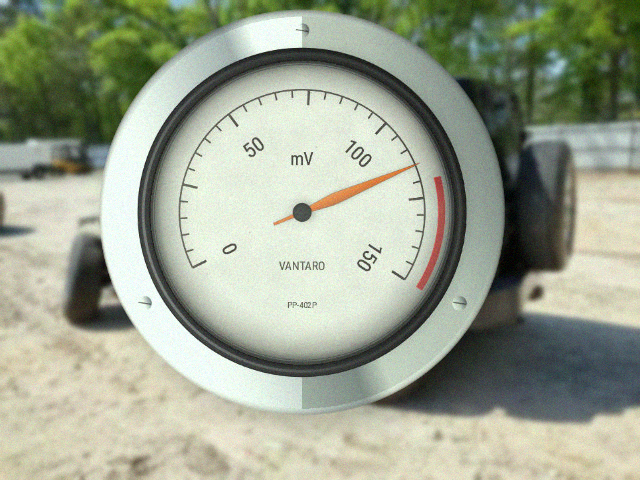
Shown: 115 mV
